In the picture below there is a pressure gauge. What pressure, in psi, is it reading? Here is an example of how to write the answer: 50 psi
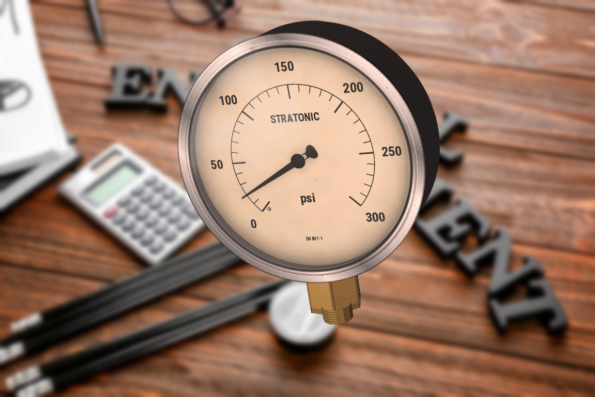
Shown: 20 psi
